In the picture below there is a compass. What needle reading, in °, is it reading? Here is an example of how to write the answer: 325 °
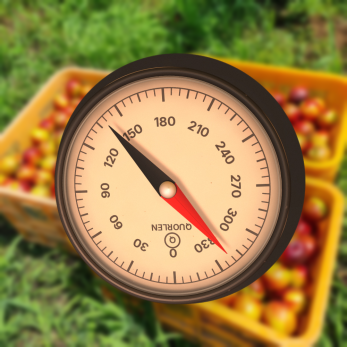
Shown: 320 °
